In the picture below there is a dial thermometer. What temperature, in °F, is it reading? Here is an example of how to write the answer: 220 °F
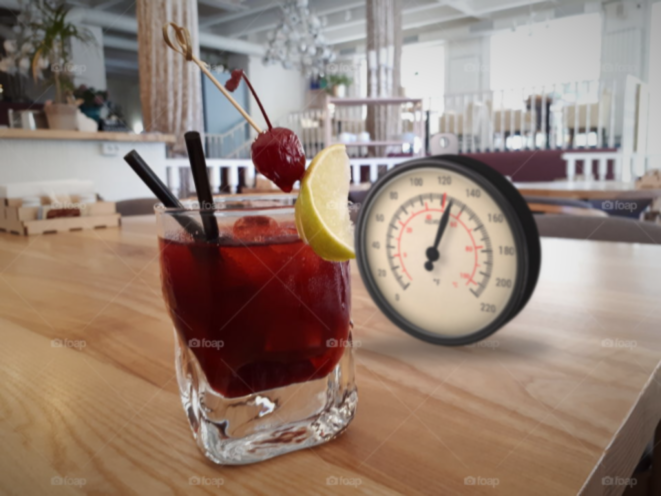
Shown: 130 °F
